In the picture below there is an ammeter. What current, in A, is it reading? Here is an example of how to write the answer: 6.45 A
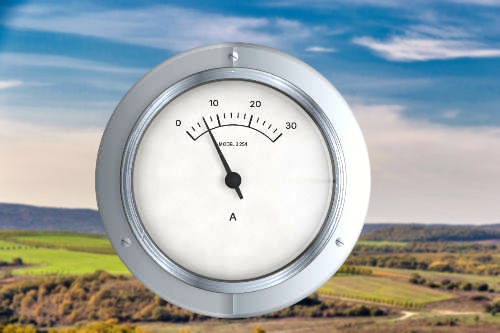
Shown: 6 A
